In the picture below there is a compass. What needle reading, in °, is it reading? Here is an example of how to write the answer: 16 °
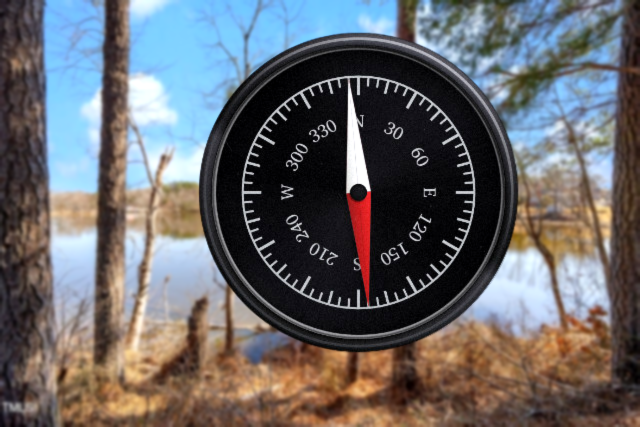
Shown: 175 °
